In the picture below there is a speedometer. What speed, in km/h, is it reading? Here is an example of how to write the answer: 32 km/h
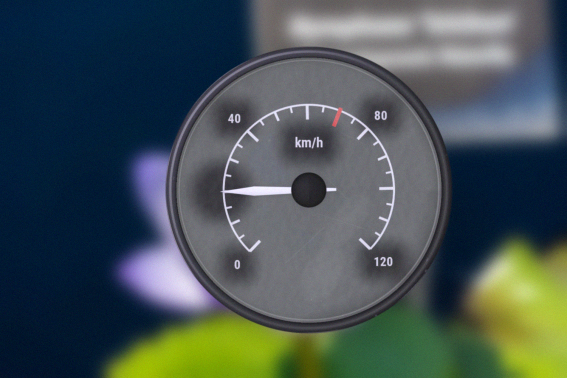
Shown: 20 km/h
